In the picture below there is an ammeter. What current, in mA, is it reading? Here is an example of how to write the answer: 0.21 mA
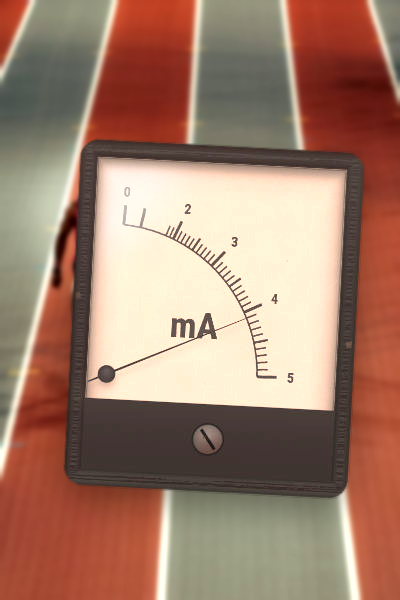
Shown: 4.1 mA
